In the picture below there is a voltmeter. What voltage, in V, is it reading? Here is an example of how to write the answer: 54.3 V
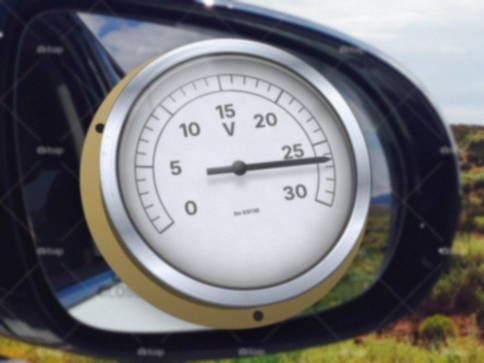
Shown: 26.5 V
